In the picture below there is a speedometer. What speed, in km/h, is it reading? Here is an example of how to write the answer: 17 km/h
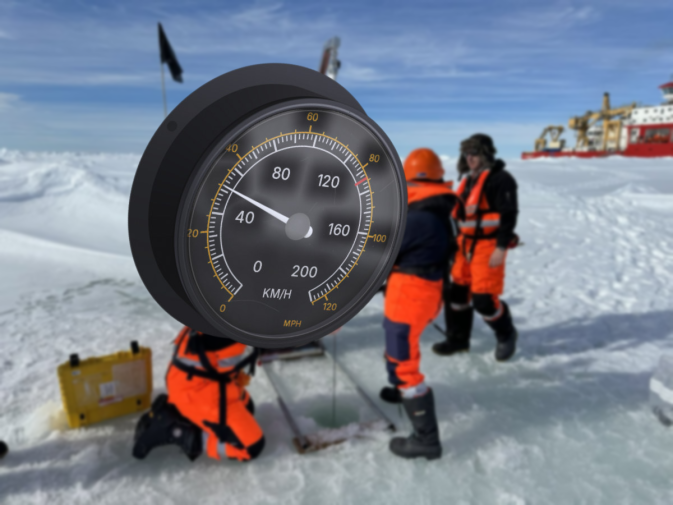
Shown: 52 km/h
